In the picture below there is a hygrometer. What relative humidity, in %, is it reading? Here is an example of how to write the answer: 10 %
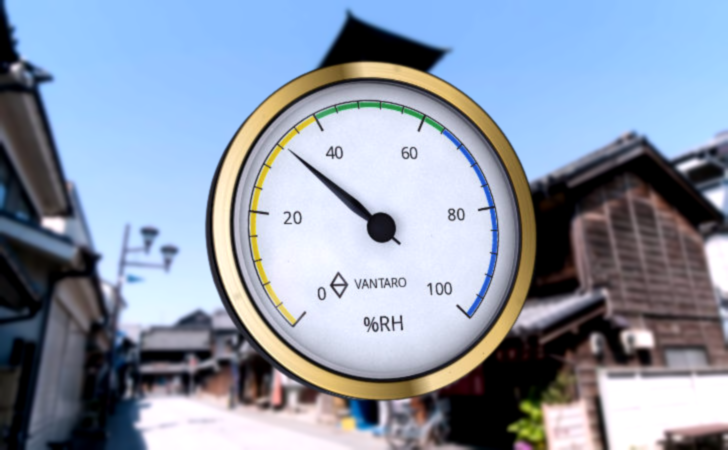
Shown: 32 %
